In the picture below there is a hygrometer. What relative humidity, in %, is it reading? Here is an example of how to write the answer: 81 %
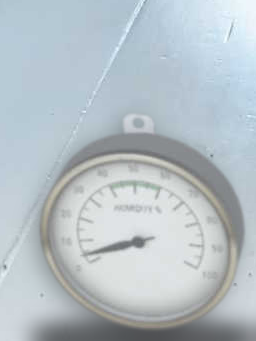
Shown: 5 %
